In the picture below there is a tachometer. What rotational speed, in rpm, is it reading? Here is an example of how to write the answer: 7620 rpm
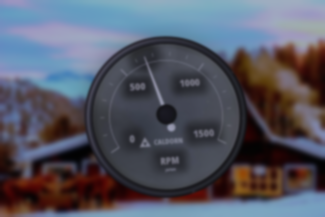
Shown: 650 rpm
